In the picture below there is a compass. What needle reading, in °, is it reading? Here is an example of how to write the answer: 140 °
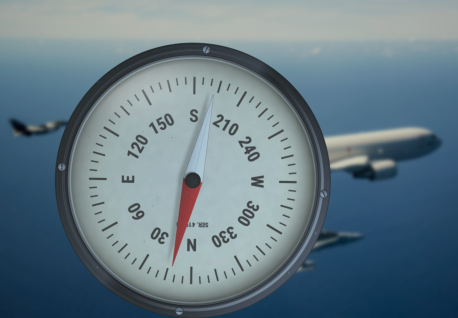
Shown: 12.5 °
